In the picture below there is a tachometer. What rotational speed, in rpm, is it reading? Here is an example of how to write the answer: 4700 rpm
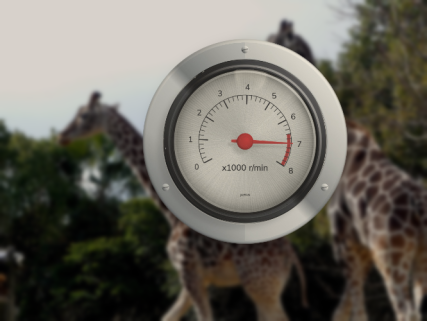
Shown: 7000 rpm
